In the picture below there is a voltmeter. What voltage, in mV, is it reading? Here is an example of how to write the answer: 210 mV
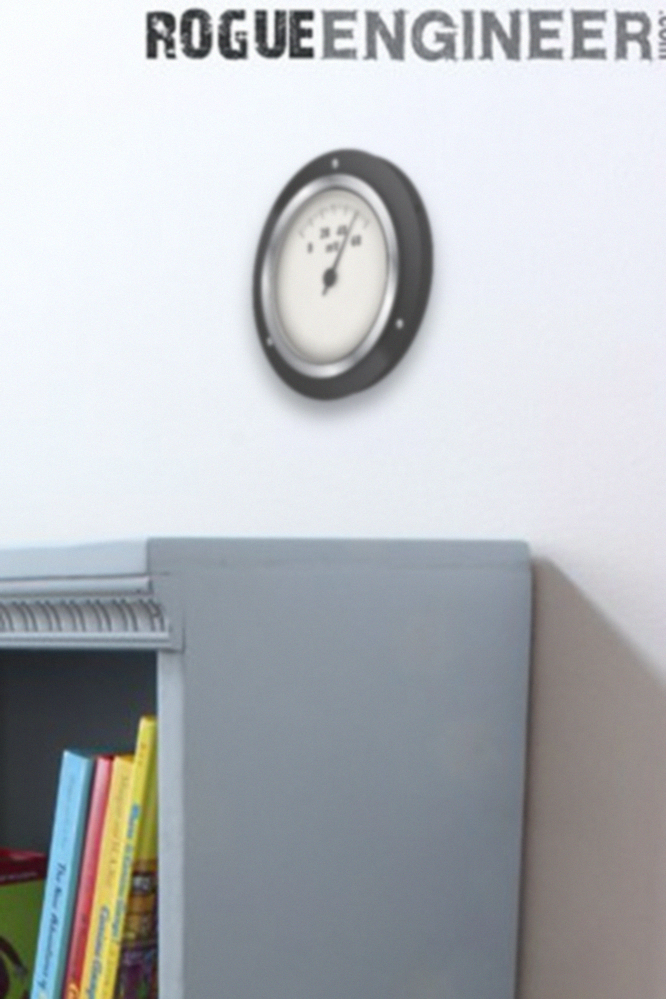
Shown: 50 mV
